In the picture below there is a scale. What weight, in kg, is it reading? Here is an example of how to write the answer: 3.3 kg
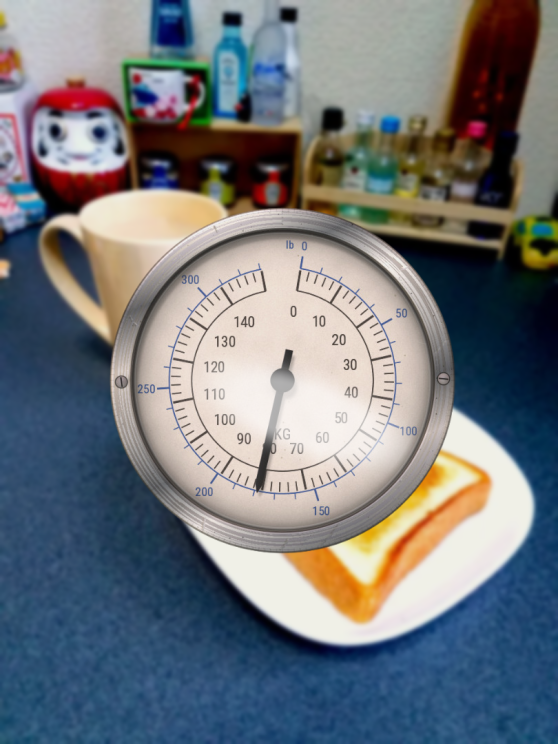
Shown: 81 kg
